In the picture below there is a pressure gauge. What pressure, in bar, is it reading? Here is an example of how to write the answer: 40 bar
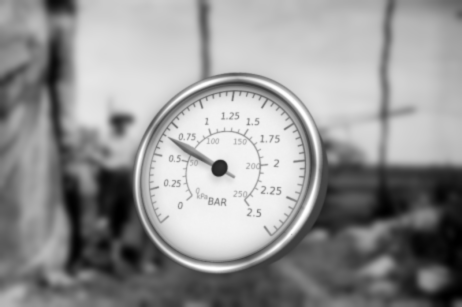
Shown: 0.65 bar
